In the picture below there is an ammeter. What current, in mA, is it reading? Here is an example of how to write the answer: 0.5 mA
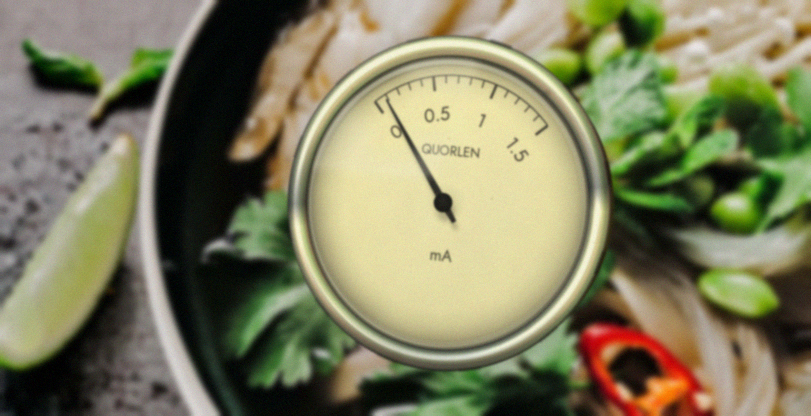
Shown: 0.1 mA
